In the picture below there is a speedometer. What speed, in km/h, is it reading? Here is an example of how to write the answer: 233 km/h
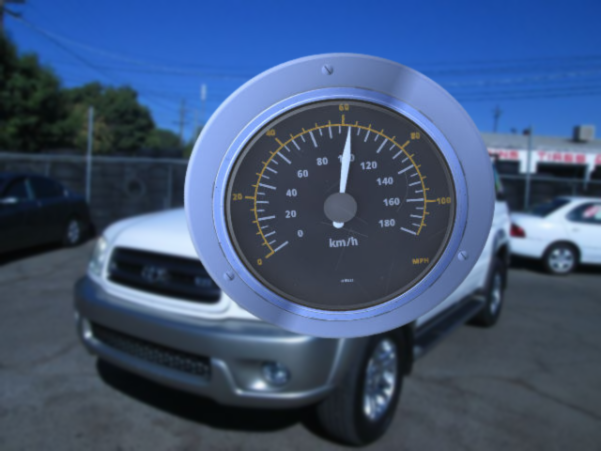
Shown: 100 km/h
